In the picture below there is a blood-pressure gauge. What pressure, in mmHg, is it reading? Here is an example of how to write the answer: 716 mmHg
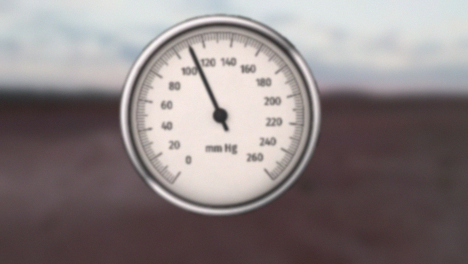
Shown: 110 mmHg
